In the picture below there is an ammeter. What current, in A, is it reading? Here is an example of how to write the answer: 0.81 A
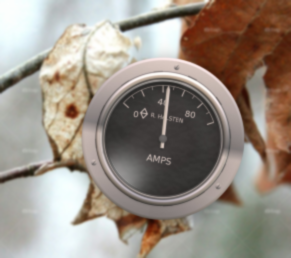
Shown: 45 A
